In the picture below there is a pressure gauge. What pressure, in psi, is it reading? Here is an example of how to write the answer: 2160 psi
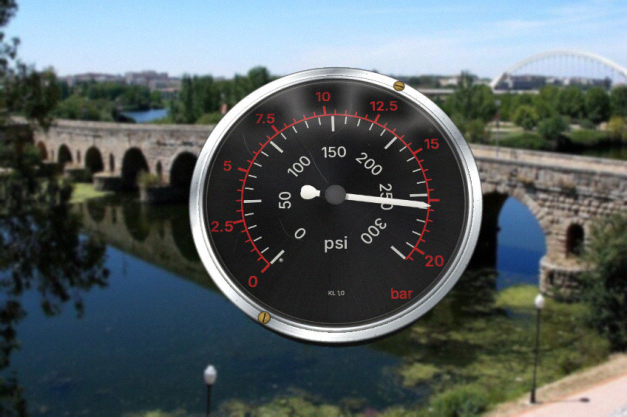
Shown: 260 psi
